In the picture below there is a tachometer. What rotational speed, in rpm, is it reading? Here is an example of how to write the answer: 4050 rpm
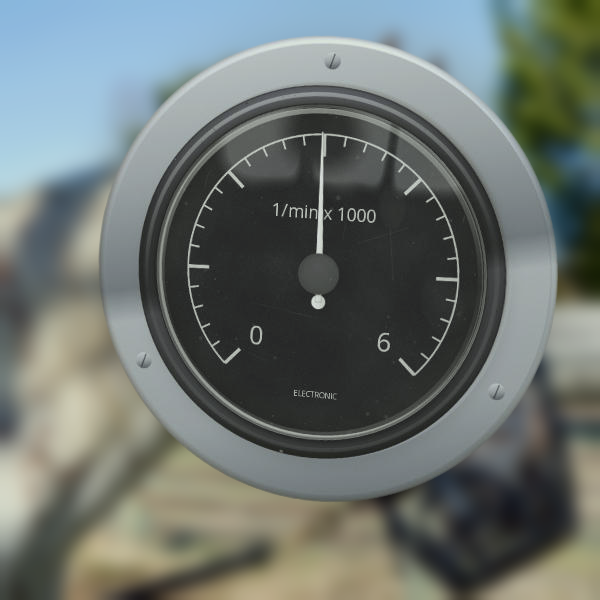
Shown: 3000 rpm
